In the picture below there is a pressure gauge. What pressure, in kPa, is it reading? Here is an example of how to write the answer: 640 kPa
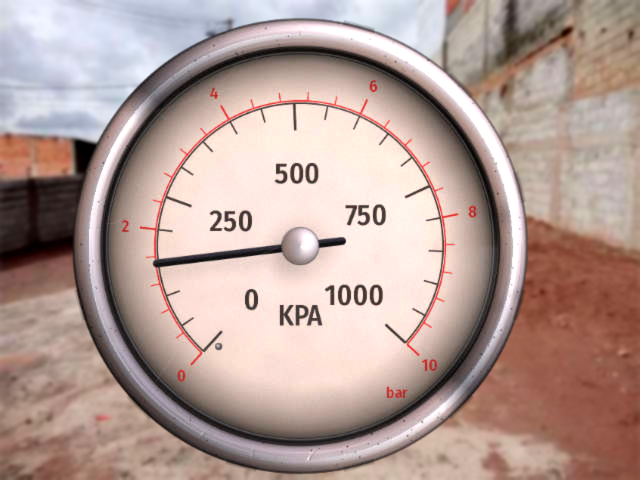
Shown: 150 kPa
